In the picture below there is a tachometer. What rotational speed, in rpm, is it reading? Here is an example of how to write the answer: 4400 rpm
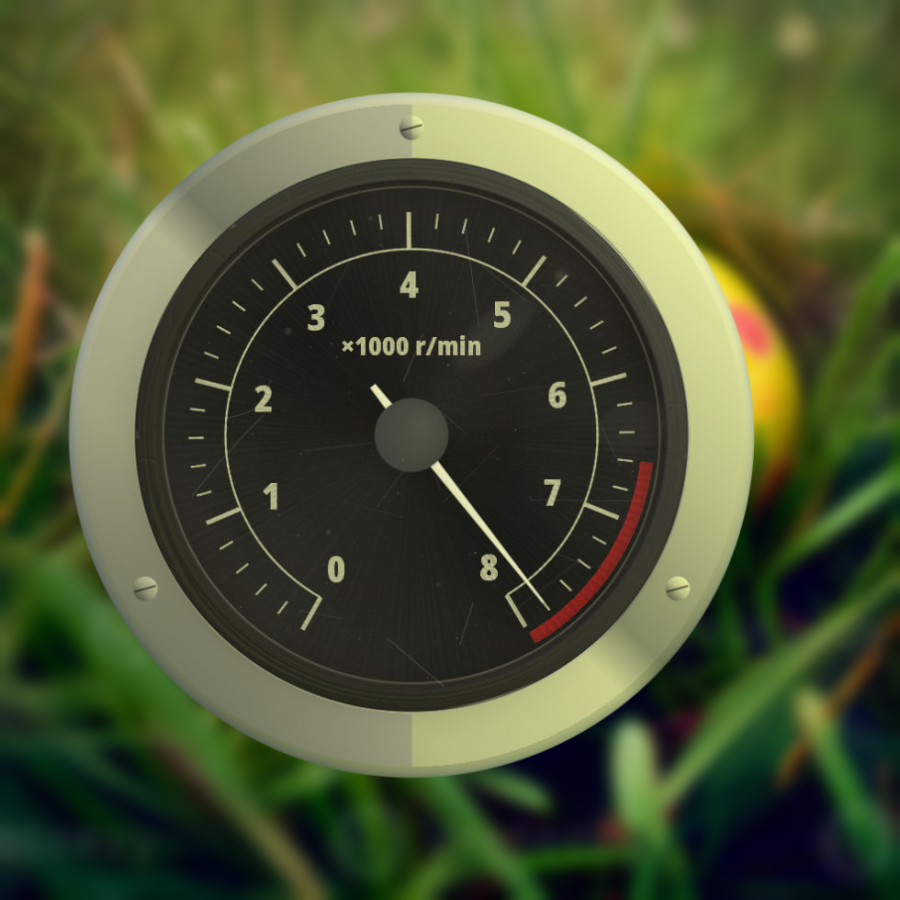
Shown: 7800 rpm
